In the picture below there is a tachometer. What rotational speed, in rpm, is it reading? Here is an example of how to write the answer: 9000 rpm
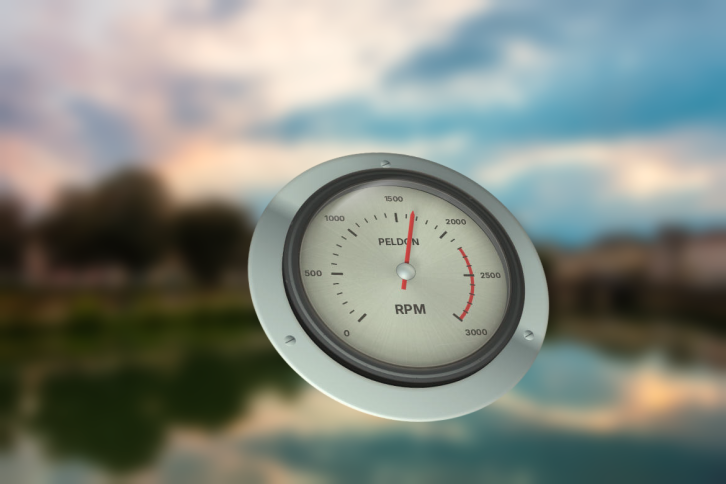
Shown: 1650 rpm
